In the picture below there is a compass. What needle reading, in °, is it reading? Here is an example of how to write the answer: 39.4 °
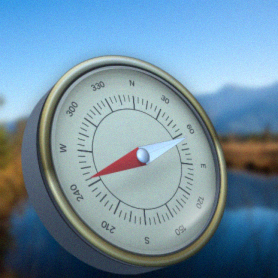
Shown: 245 °
